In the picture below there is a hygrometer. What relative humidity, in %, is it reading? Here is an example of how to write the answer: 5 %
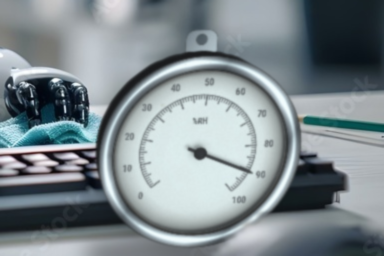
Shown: 90 %
